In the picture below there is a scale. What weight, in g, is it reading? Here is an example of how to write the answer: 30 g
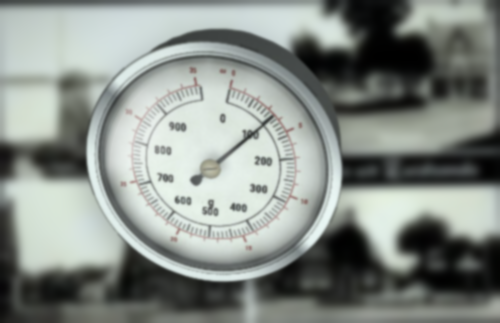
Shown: 100 g
